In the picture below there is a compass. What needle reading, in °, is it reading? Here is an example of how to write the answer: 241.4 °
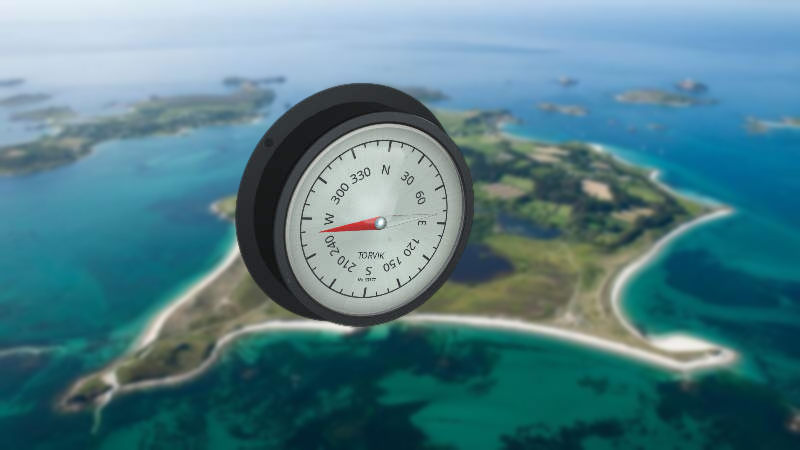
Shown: 260 °
